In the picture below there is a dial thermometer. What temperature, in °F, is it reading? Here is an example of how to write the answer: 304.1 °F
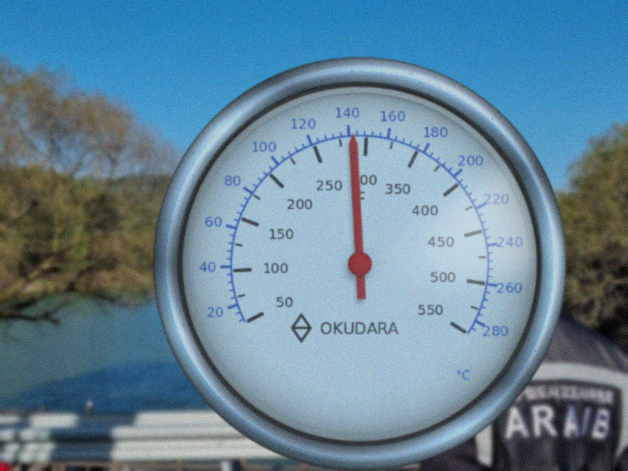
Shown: 287.5 °F
